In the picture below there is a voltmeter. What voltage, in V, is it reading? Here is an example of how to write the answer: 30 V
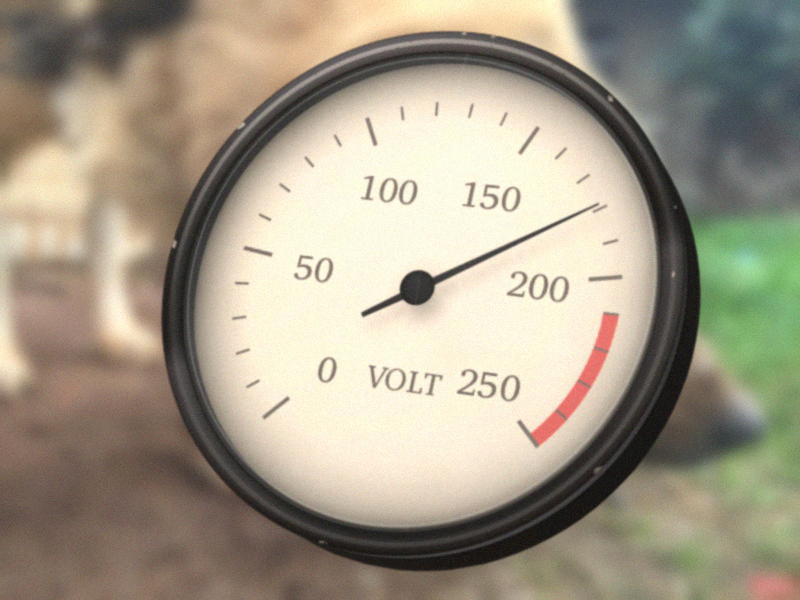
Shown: 180 V
